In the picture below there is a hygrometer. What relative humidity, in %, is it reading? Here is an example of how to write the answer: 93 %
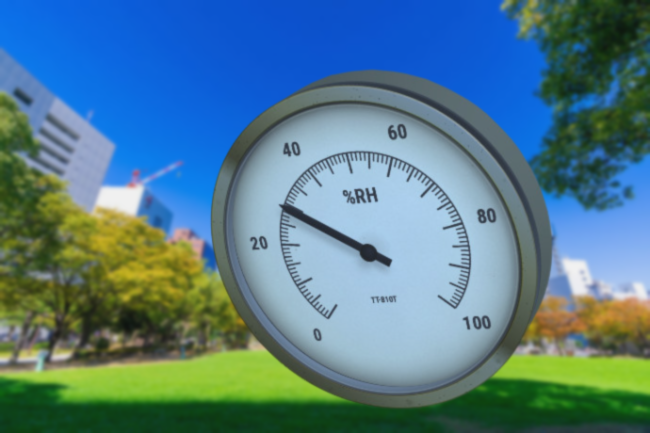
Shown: 30 %
